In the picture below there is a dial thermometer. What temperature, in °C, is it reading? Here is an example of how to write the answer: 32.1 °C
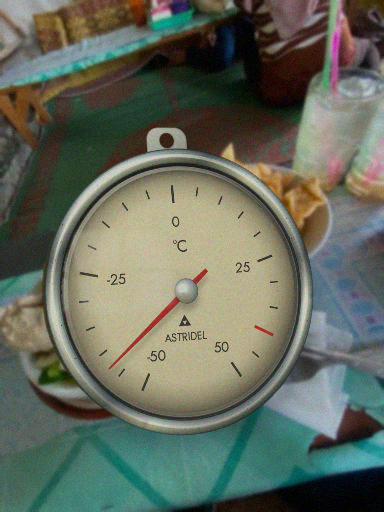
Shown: -42.5 °C
